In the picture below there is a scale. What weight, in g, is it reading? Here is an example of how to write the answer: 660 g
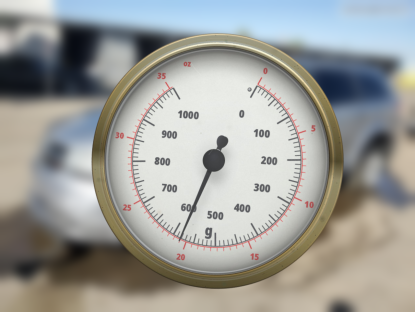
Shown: 580 g
